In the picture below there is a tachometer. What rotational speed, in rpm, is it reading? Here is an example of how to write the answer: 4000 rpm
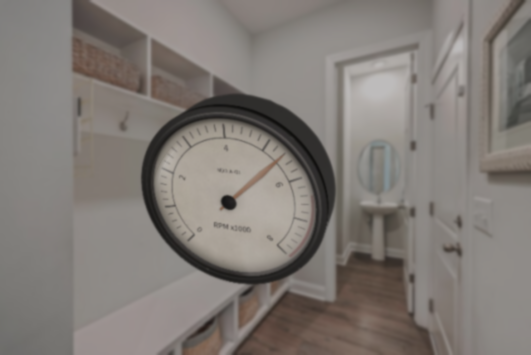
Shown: 5400 rpm
